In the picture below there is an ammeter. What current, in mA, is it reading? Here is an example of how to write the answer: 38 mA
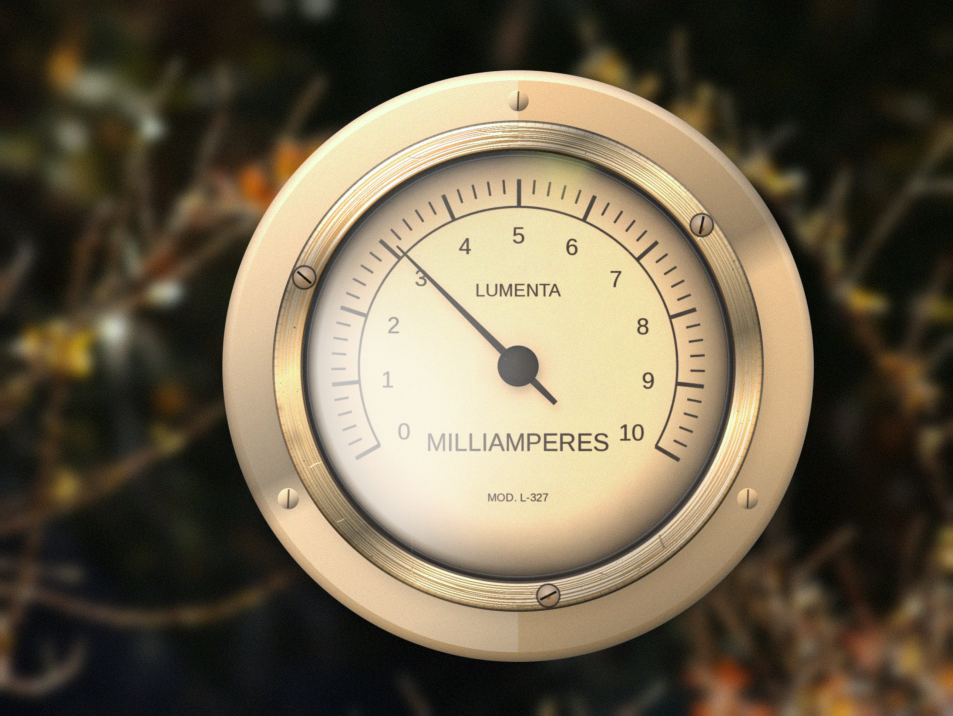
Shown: 3.1 mA
